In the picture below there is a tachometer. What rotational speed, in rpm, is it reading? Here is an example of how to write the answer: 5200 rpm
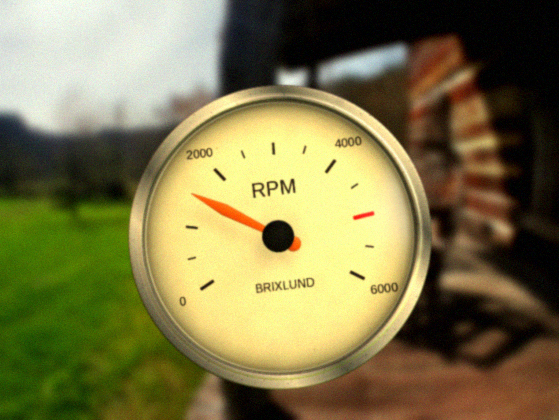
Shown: 1500 rpm
